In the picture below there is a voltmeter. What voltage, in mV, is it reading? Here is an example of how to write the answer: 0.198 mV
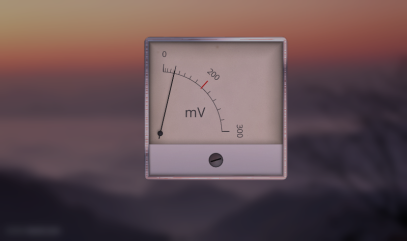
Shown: 100 mV
